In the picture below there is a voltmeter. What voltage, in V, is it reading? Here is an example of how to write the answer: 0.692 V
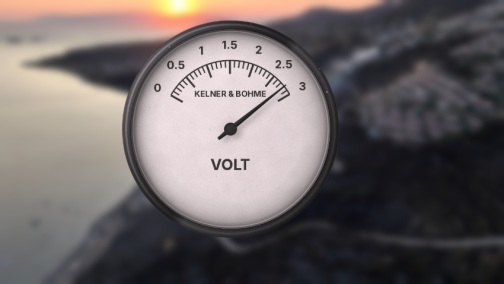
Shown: 2.8 V
